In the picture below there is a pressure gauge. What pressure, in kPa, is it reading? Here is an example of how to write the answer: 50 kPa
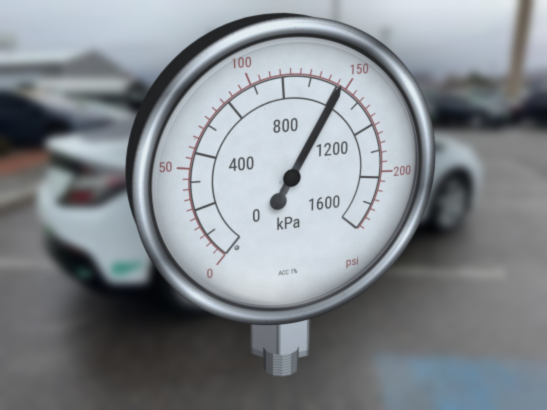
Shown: 1000 kPa
